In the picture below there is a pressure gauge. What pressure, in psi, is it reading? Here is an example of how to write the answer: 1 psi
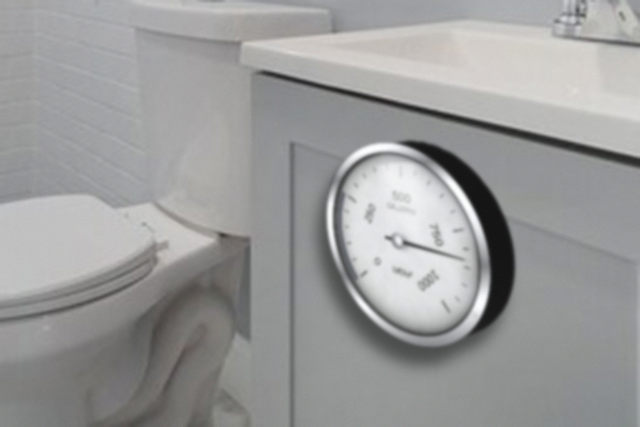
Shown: 825 psi
